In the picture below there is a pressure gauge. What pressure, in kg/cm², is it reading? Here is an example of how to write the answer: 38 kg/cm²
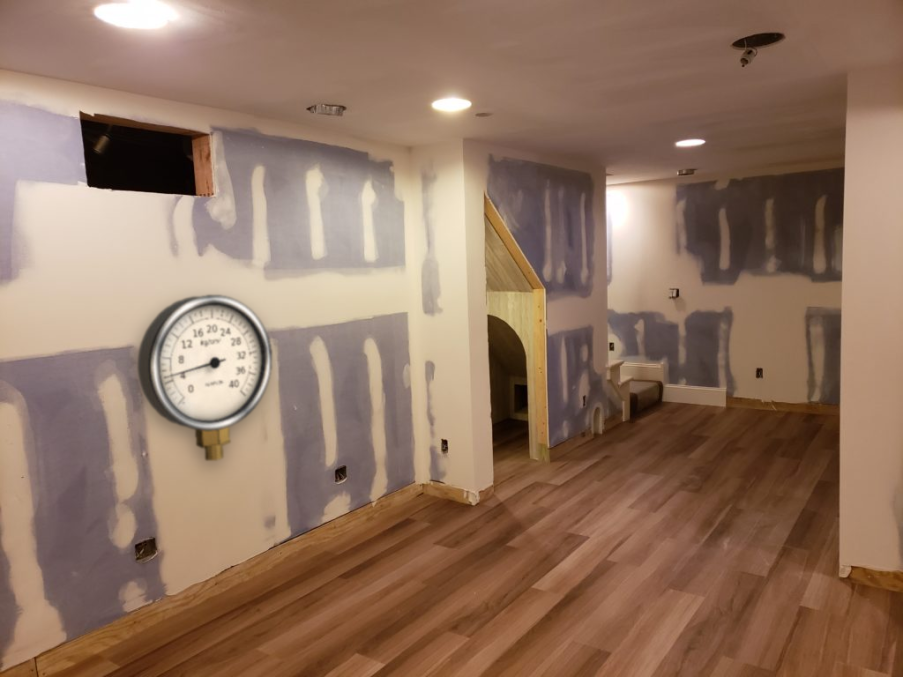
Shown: 5 kg/cm²
